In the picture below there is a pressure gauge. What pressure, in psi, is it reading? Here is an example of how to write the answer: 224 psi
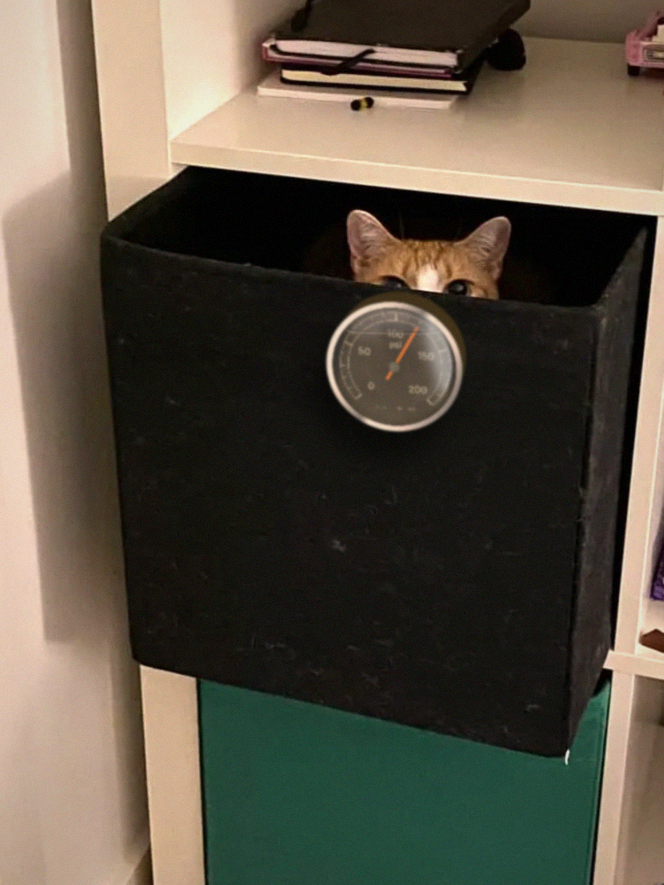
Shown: 120 psi
